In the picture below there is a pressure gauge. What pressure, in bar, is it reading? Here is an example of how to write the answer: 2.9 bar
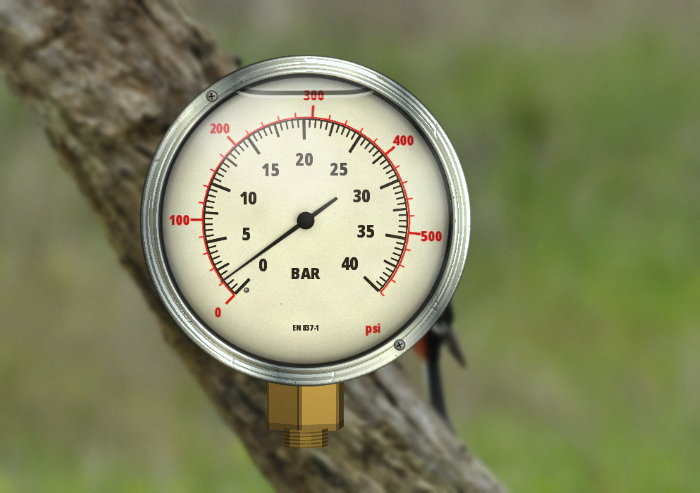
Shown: 1.5 bar
